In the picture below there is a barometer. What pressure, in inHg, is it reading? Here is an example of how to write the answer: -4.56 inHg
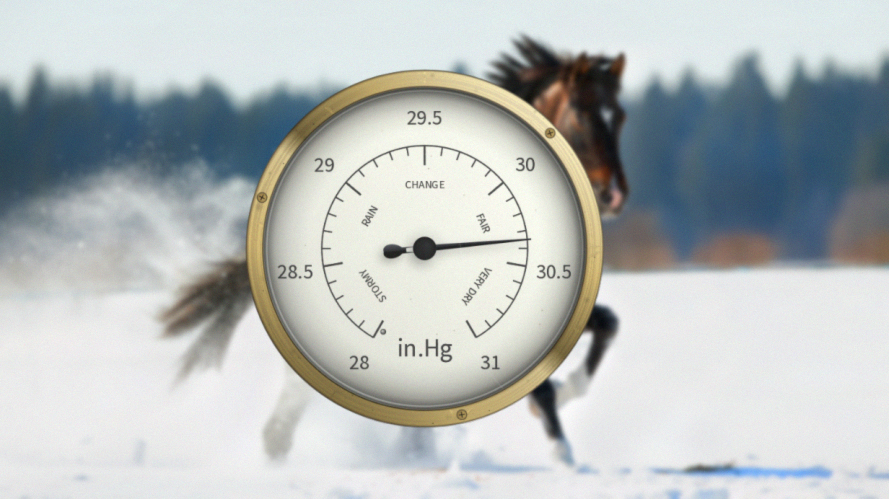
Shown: 30.35 inHg
